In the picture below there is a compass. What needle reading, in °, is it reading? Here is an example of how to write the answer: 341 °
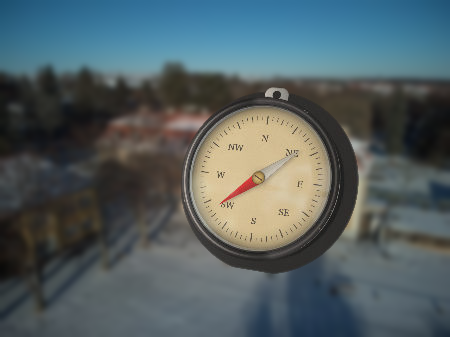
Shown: 230 °
